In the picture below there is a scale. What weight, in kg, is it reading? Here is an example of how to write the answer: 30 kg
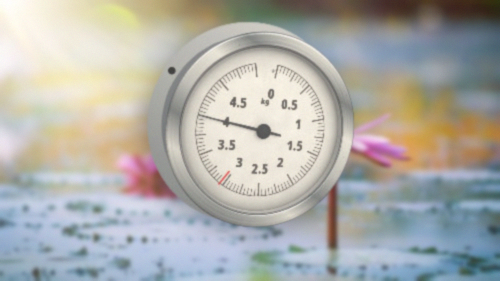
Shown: 4 kg
